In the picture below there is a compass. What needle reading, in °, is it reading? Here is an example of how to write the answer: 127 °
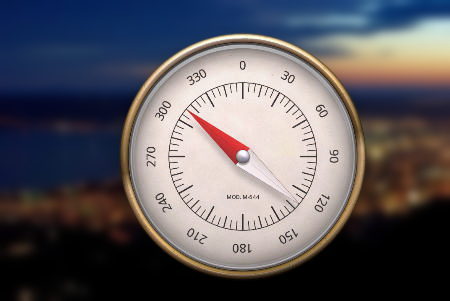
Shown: 310 °
